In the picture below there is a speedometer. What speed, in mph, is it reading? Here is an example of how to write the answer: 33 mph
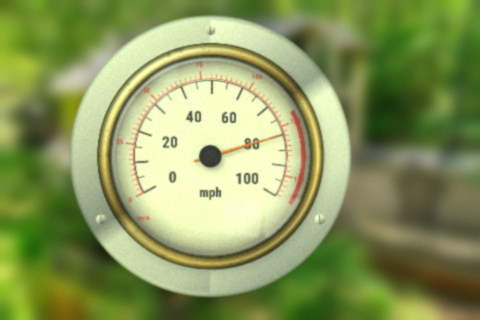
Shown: 80 mph
